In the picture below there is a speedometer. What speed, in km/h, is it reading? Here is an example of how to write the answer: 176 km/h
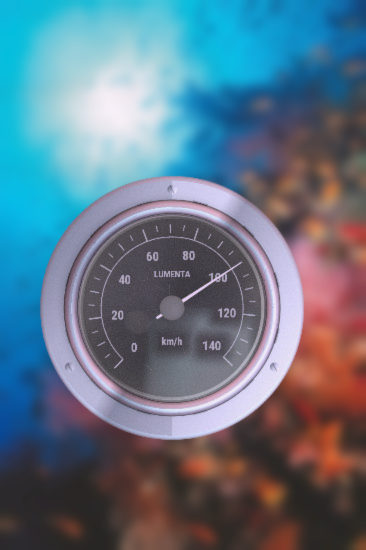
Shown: 100 km/h
